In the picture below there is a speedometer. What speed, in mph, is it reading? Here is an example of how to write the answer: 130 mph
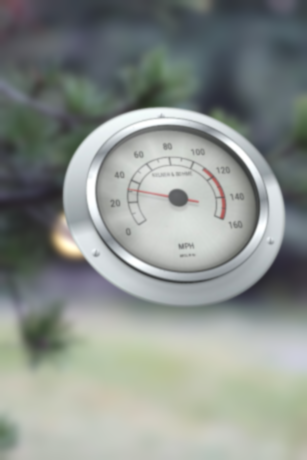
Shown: 30 mph
